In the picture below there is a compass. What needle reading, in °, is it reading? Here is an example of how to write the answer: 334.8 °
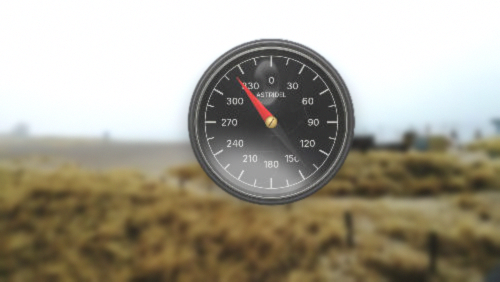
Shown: 322.5 °
